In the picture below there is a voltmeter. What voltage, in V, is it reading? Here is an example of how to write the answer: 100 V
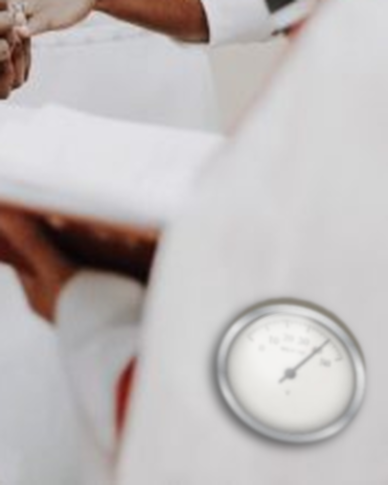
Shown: 40 V
